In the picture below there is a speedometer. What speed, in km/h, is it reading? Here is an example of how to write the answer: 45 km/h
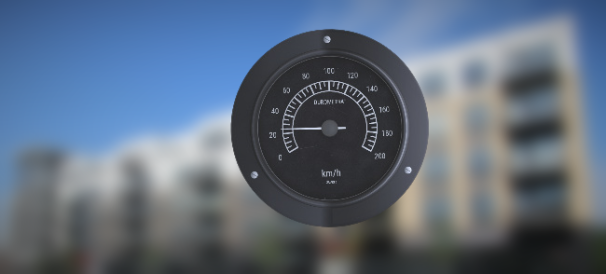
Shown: 25 km/h
